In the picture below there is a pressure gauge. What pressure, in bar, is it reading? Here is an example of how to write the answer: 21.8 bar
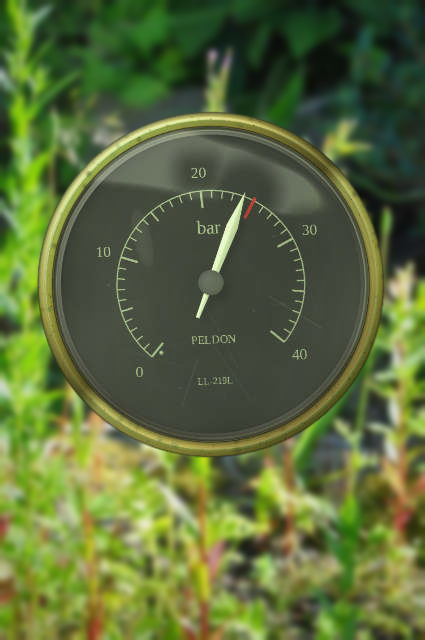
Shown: 24 bar
